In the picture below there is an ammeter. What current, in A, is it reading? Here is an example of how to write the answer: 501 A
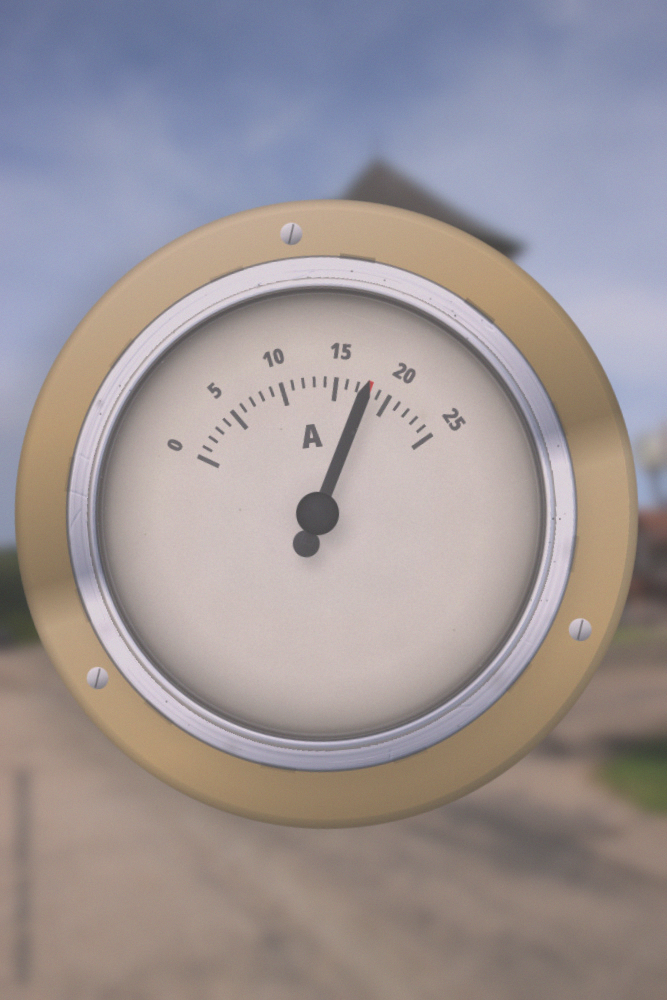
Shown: 18 A
